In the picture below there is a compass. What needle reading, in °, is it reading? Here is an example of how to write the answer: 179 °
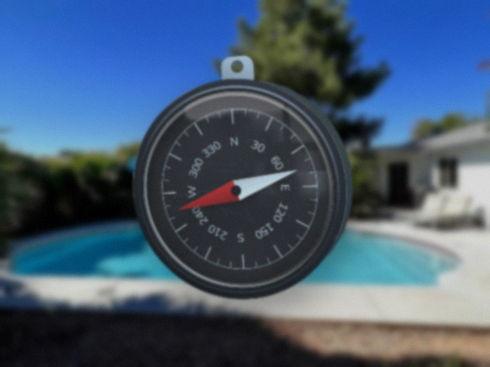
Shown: 255 °
